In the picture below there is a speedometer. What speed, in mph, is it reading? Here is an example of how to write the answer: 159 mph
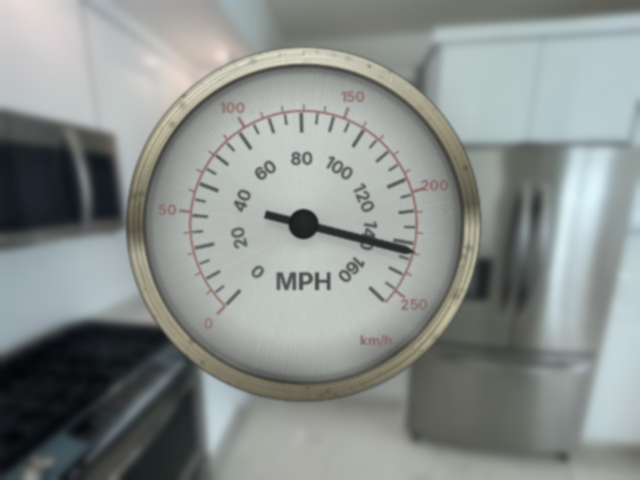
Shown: 142.5 mph
